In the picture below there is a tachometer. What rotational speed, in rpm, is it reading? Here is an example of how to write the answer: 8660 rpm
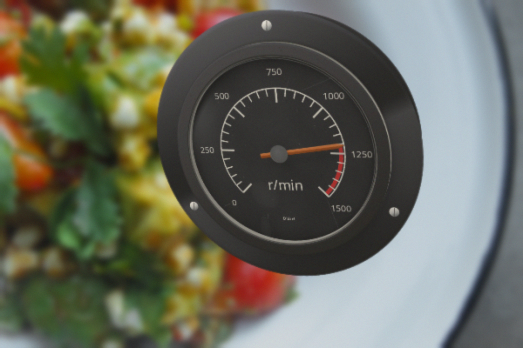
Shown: 1200 rpm
